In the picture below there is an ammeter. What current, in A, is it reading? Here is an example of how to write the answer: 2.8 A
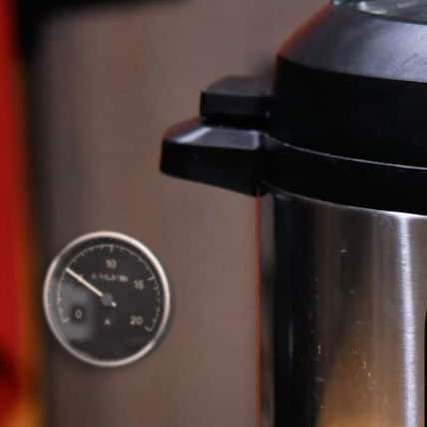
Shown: 5 A
